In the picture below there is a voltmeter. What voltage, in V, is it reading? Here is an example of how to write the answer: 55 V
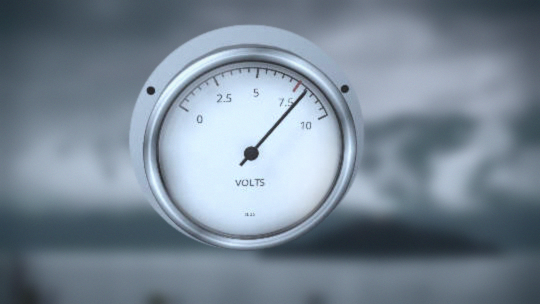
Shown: 8 V
